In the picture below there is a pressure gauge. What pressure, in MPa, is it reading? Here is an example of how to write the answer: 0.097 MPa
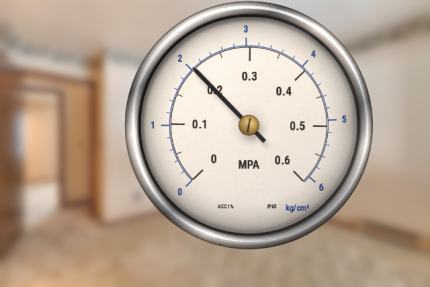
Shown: 0.2 MPa
